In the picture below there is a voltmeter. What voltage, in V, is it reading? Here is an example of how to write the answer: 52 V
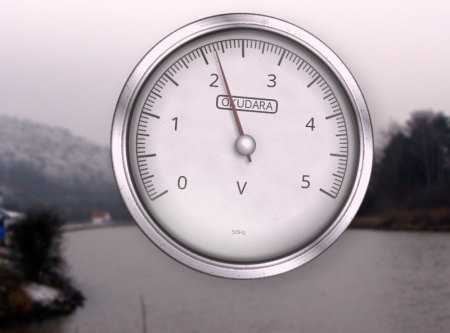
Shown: 2.15 V
